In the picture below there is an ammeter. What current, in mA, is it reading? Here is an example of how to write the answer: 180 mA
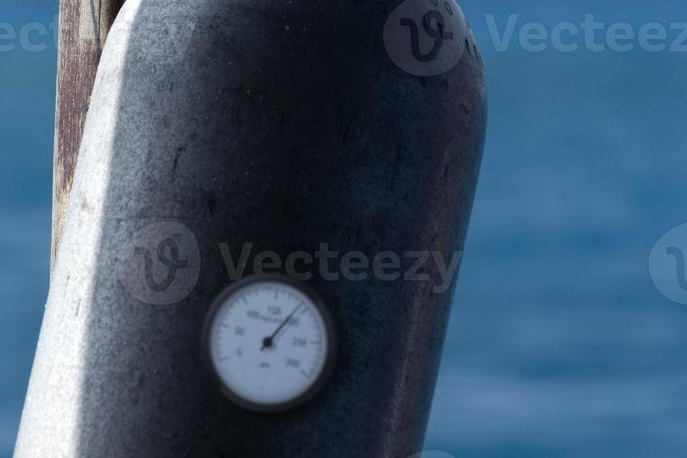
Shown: 190 mA
